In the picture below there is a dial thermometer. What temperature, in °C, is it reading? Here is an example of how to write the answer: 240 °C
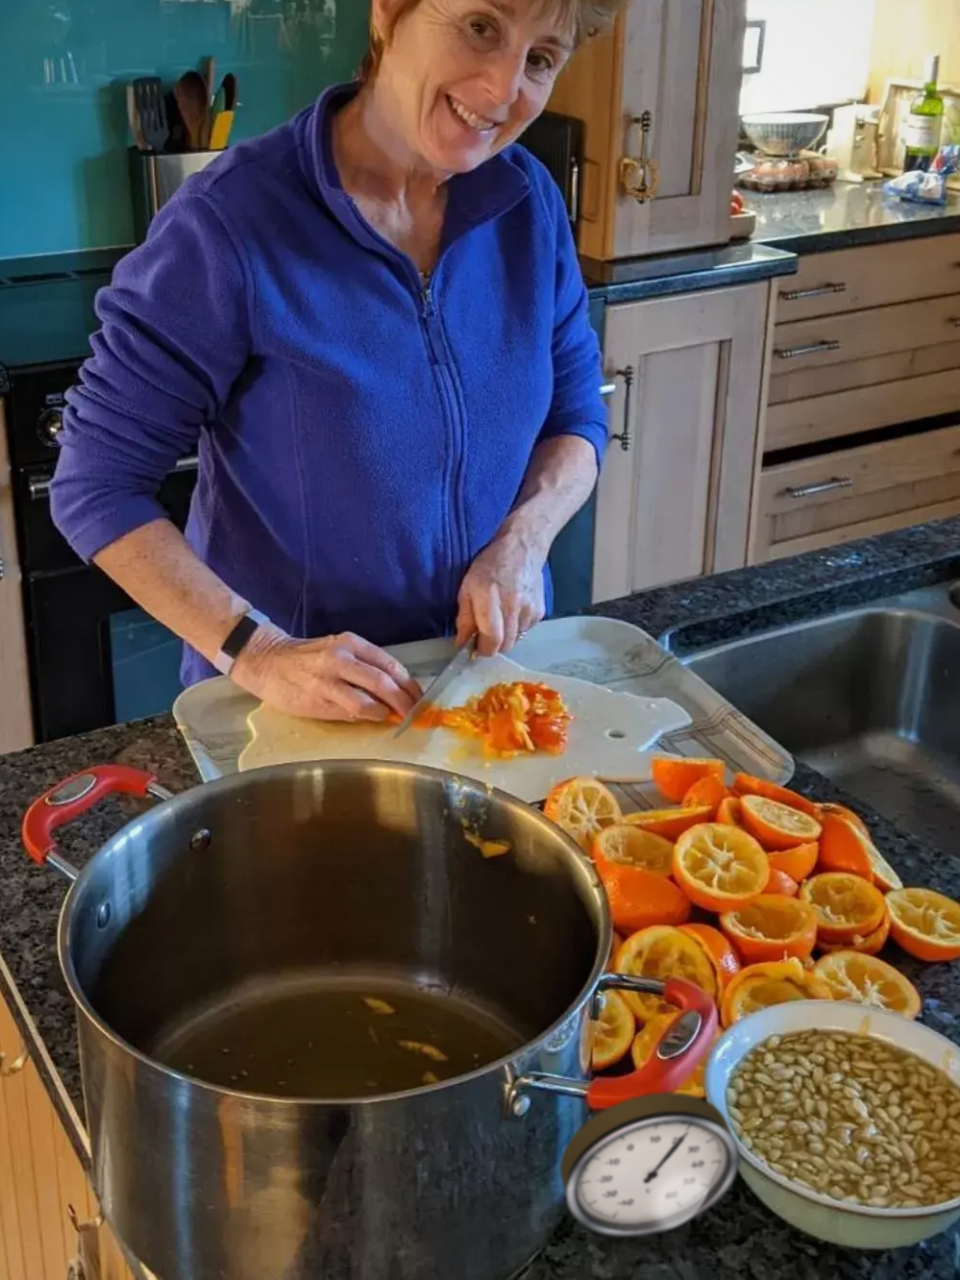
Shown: 20 °C
